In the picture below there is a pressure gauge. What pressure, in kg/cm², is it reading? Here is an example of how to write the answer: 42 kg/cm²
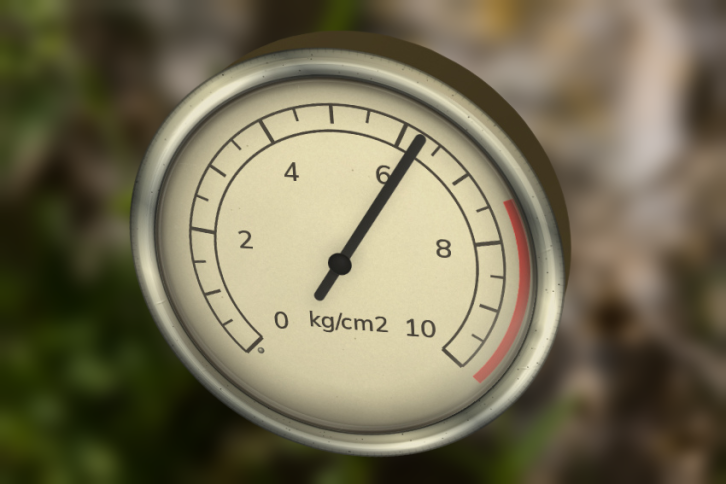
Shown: 6.25 kg/cm²
